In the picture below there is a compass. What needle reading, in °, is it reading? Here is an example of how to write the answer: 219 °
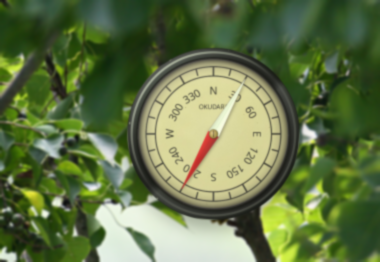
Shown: 210 °
